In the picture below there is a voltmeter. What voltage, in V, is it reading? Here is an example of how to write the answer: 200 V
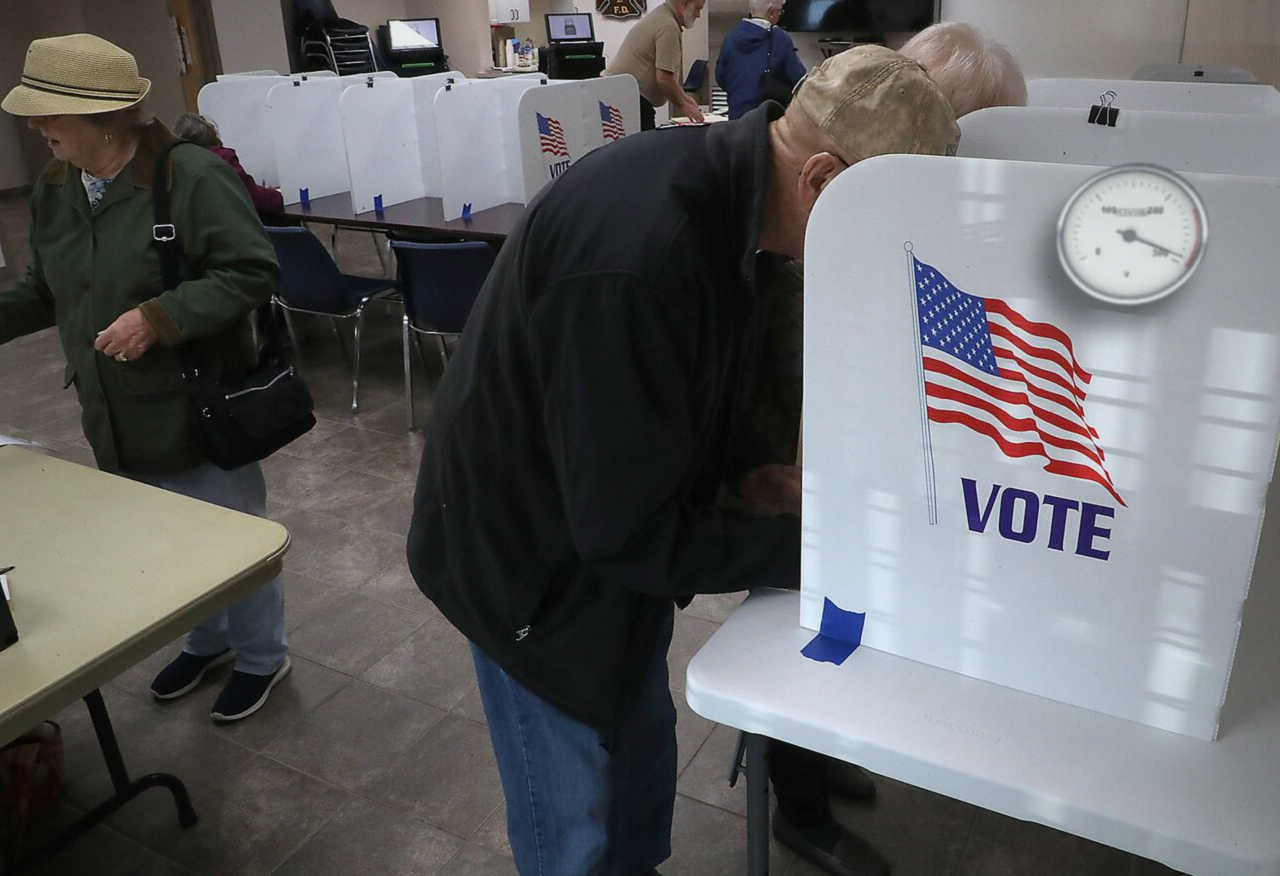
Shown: 290 V
